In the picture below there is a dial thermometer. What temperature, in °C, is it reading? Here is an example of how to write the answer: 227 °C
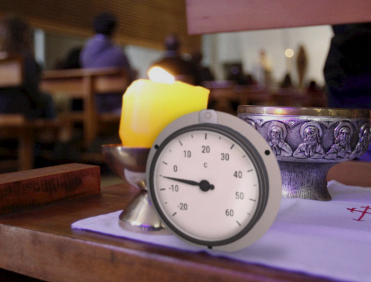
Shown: -5 °C
